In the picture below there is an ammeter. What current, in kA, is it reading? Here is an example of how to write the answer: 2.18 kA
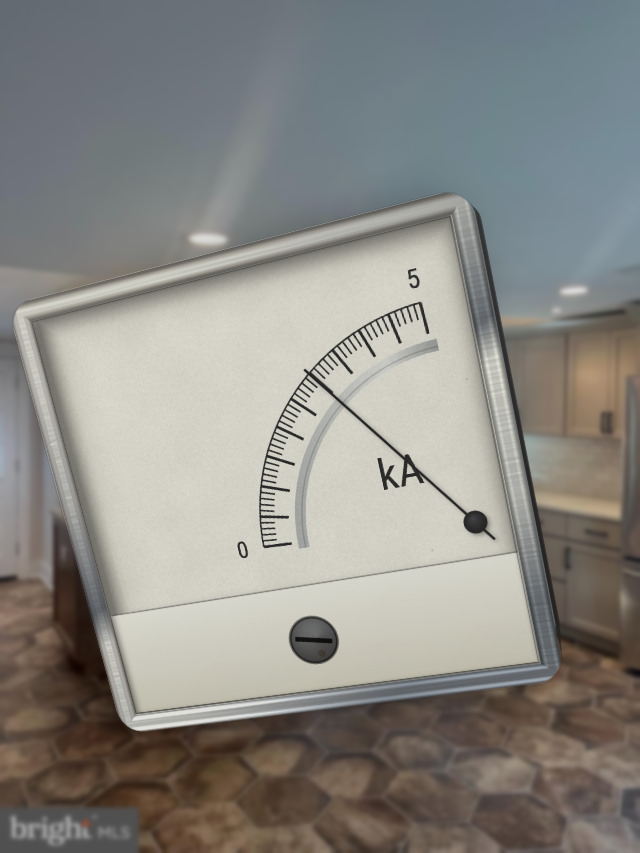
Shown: 3 kA
